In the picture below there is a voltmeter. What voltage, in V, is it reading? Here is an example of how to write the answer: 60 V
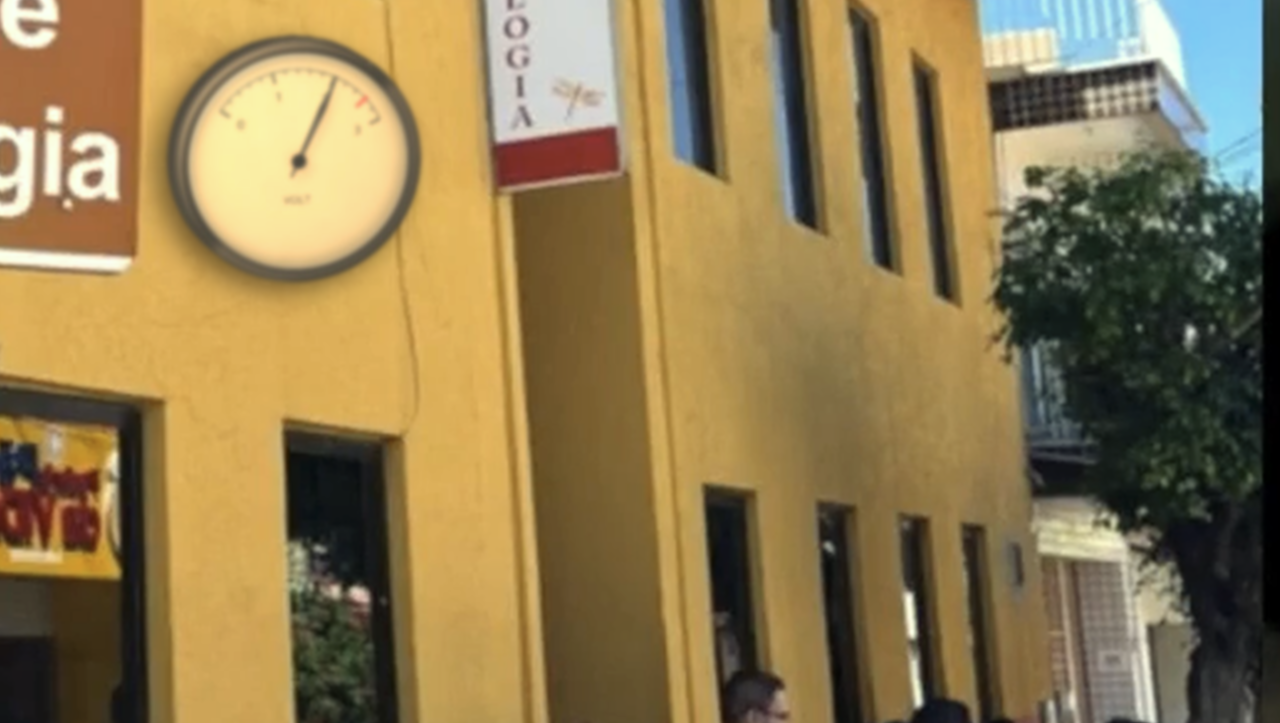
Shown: 2 V
